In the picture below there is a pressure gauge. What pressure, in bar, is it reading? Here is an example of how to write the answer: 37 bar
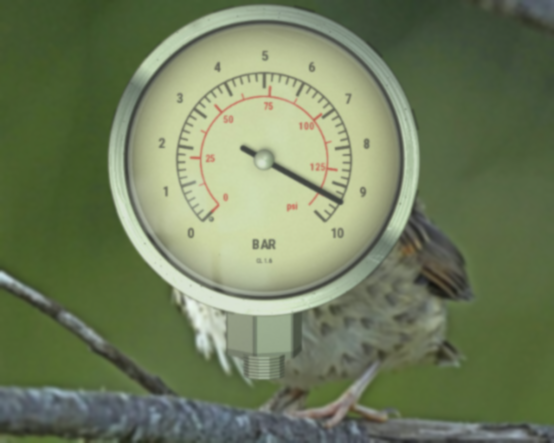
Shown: 9.4 bar
